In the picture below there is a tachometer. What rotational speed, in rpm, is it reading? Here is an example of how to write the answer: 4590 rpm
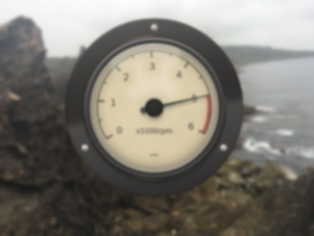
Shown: 5000 rpm
